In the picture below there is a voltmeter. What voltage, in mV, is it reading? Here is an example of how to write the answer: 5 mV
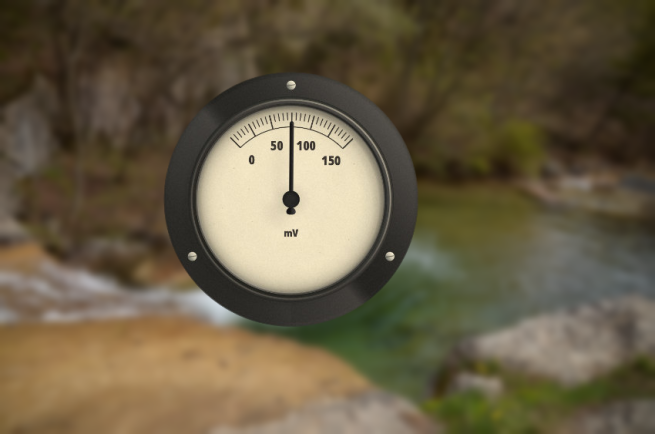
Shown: 75 mV
